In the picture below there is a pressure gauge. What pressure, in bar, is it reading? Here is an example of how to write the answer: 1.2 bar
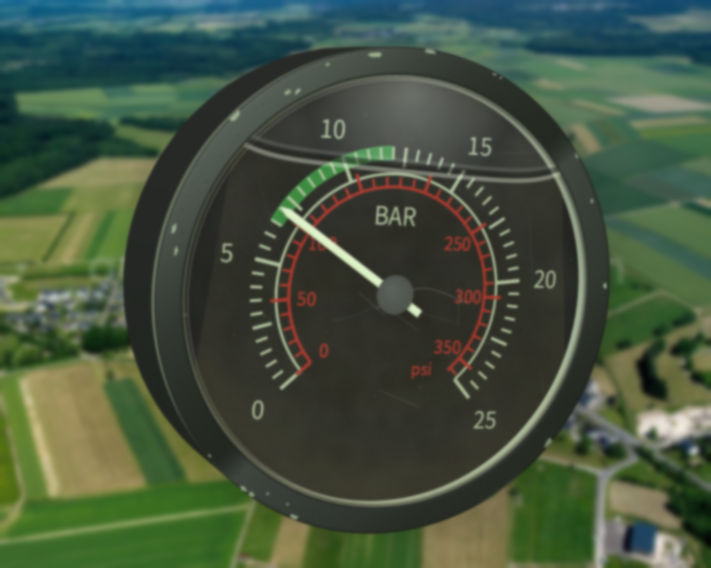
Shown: 7 bar
